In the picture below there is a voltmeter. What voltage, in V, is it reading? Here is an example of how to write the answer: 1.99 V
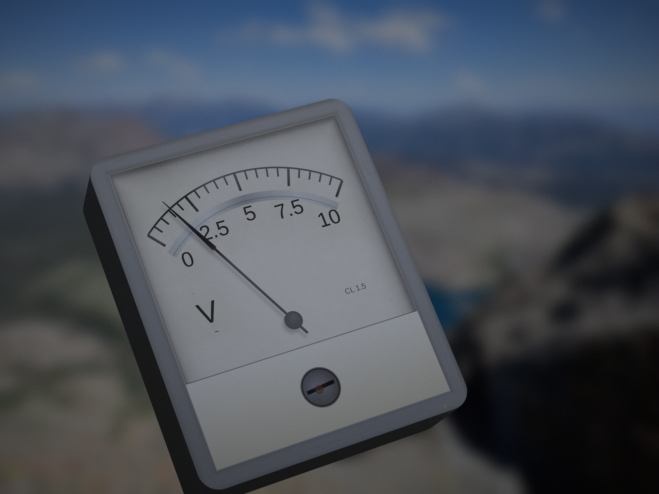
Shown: 1.5 V
